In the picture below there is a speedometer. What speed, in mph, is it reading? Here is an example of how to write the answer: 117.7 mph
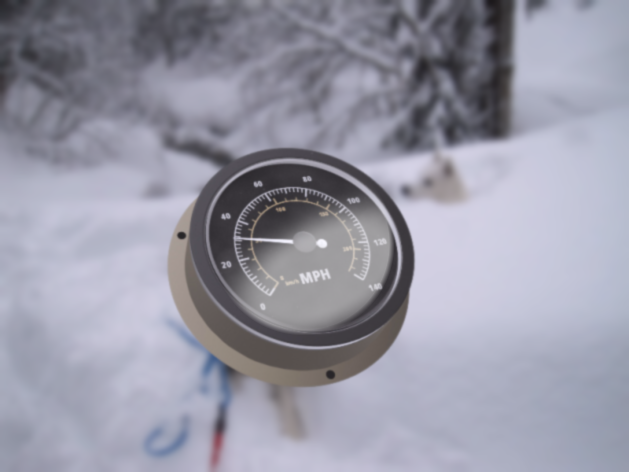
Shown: 30 mph
